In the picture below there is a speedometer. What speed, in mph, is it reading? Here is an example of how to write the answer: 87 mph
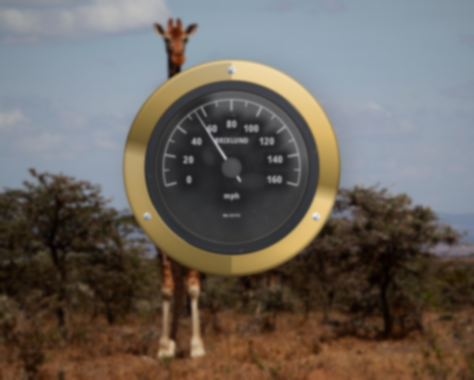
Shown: 55 mph
